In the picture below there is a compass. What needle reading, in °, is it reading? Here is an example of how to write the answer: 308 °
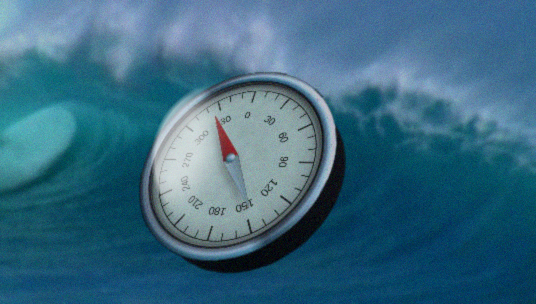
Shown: 325 °
